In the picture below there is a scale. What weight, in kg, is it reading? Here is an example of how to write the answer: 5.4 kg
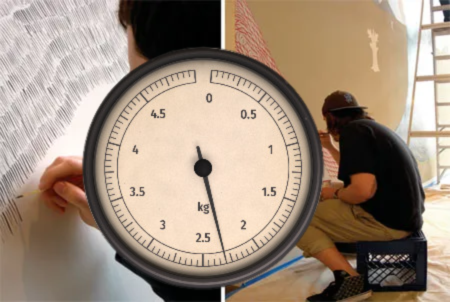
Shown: 2.3 kg
